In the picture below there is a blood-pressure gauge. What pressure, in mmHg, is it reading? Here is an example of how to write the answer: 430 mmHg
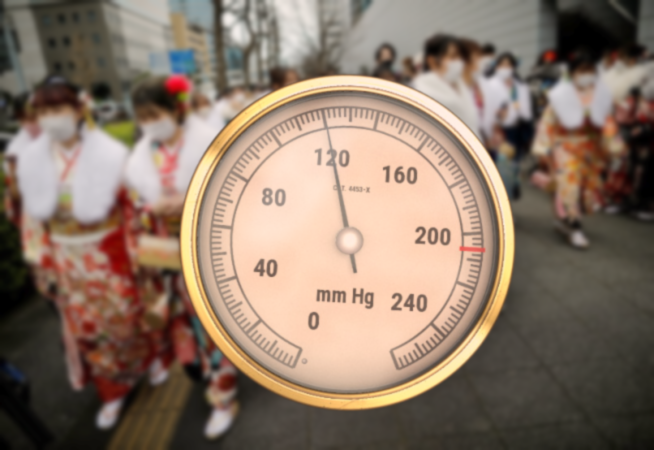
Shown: 120 mmHg
